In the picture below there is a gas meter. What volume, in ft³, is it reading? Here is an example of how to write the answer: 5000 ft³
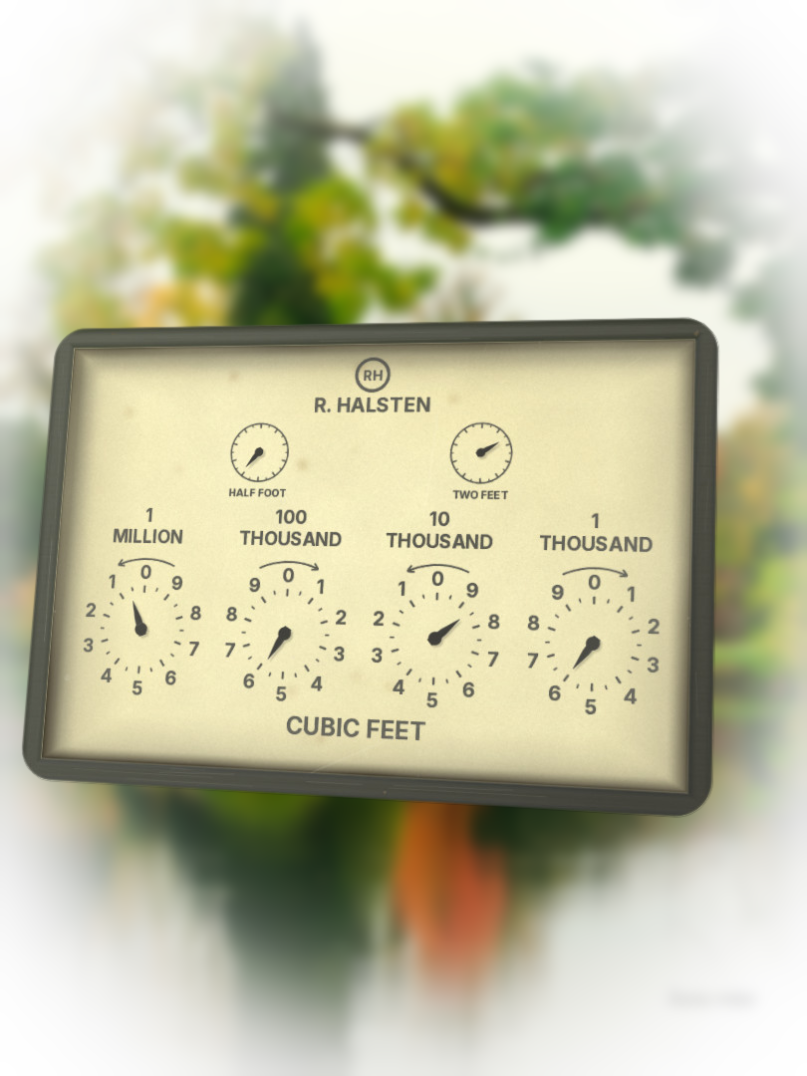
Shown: 58600 ft³
